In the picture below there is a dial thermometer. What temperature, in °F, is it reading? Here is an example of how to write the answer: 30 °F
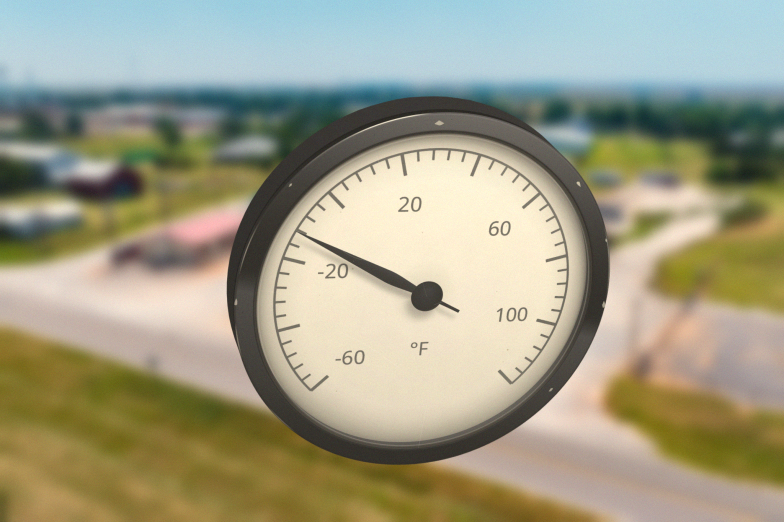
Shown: -12 °F
